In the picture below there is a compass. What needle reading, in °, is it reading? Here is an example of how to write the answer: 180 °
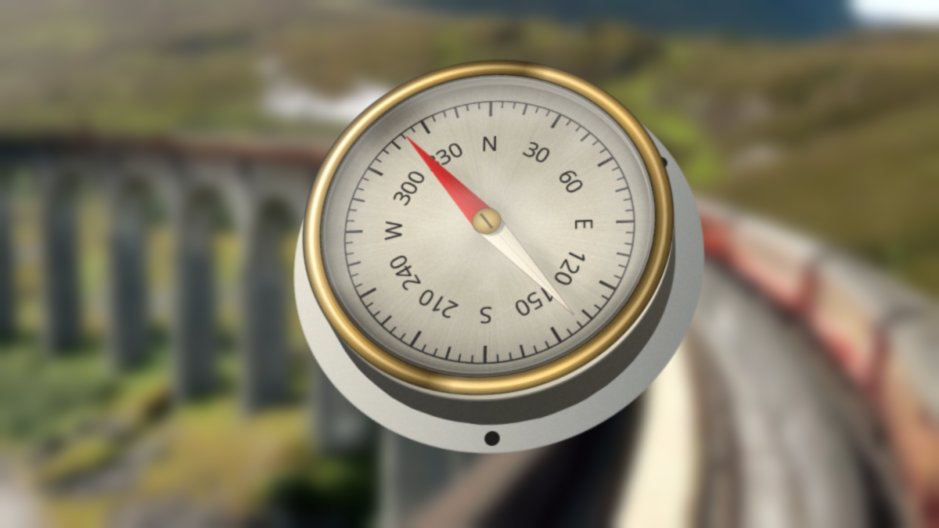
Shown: 320 °
